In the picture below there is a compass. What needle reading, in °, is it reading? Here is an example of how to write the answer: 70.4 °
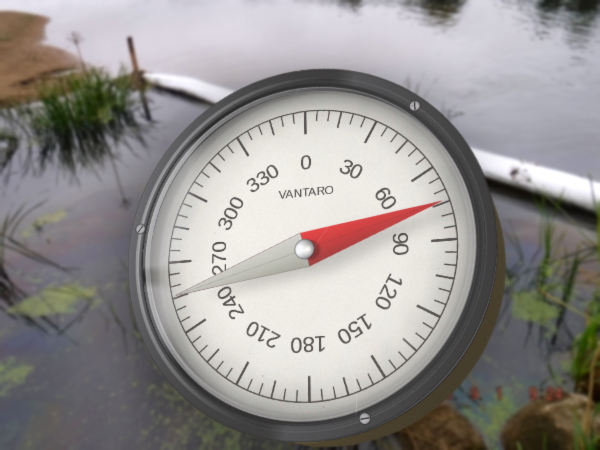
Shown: 75 °
